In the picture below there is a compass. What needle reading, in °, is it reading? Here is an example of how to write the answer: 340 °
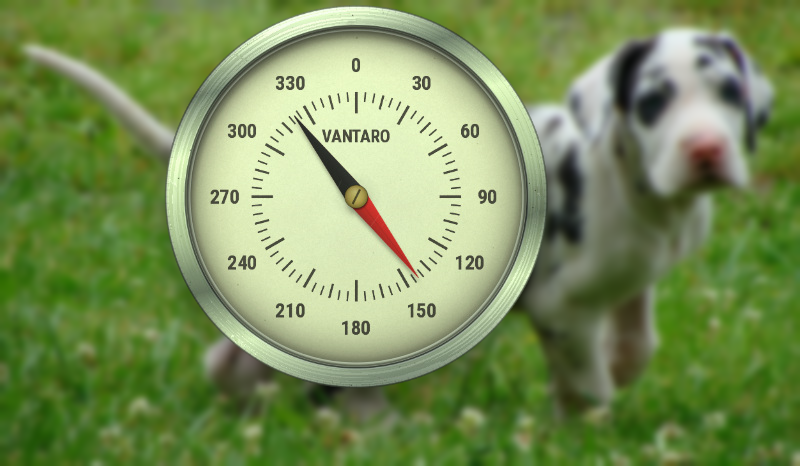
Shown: 142.5 °
